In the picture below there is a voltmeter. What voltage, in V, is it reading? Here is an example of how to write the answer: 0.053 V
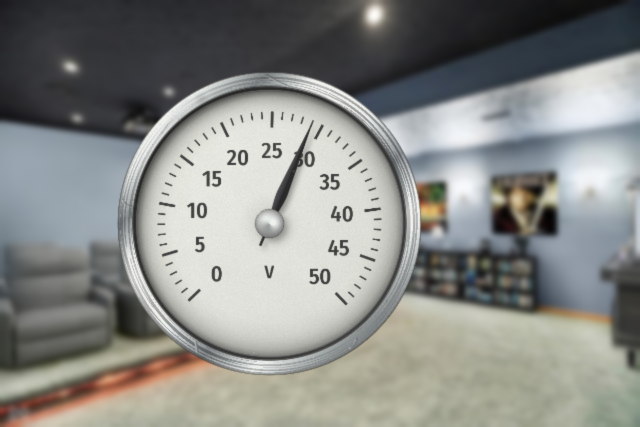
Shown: 29 V
